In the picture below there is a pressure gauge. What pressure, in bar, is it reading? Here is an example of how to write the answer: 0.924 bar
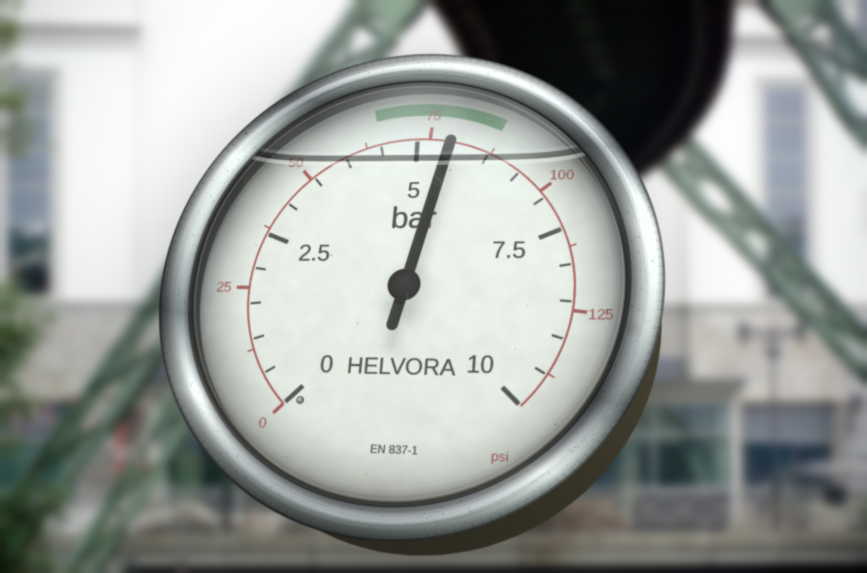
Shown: 5.5 bar
